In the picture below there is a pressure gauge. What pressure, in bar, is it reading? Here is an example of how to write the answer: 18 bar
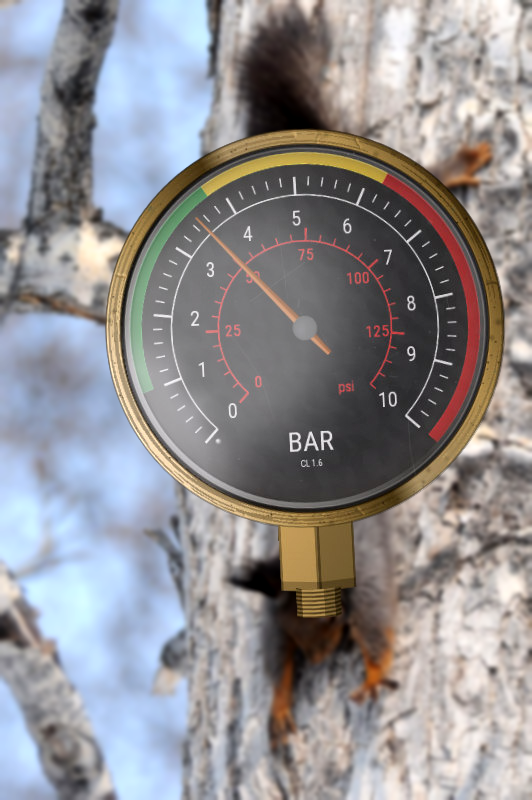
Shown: 3.5 bar
